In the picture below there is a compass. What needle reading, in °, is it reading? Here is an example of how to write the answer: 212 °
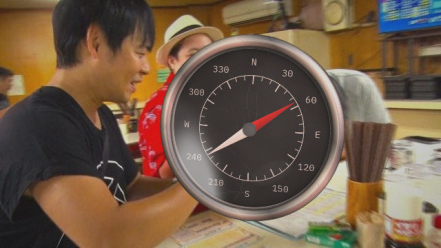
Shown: 55 °
